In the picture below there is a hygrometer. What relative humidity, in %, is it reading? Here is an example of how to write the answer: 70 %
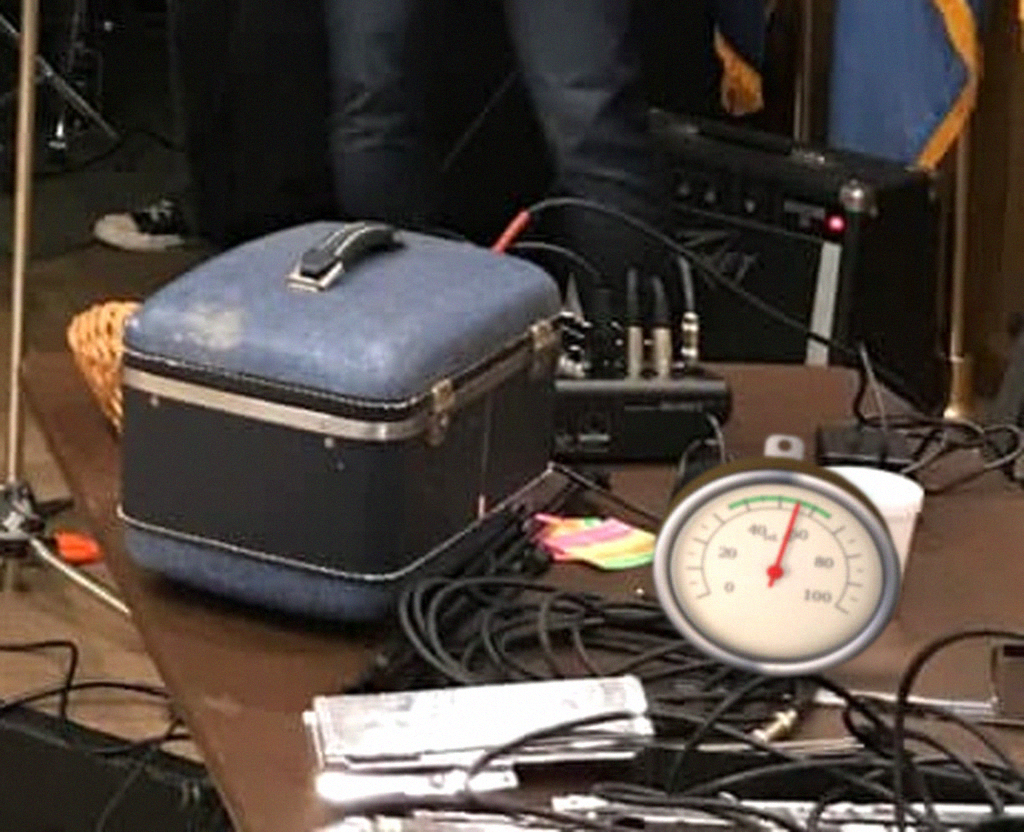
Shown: 55 %
